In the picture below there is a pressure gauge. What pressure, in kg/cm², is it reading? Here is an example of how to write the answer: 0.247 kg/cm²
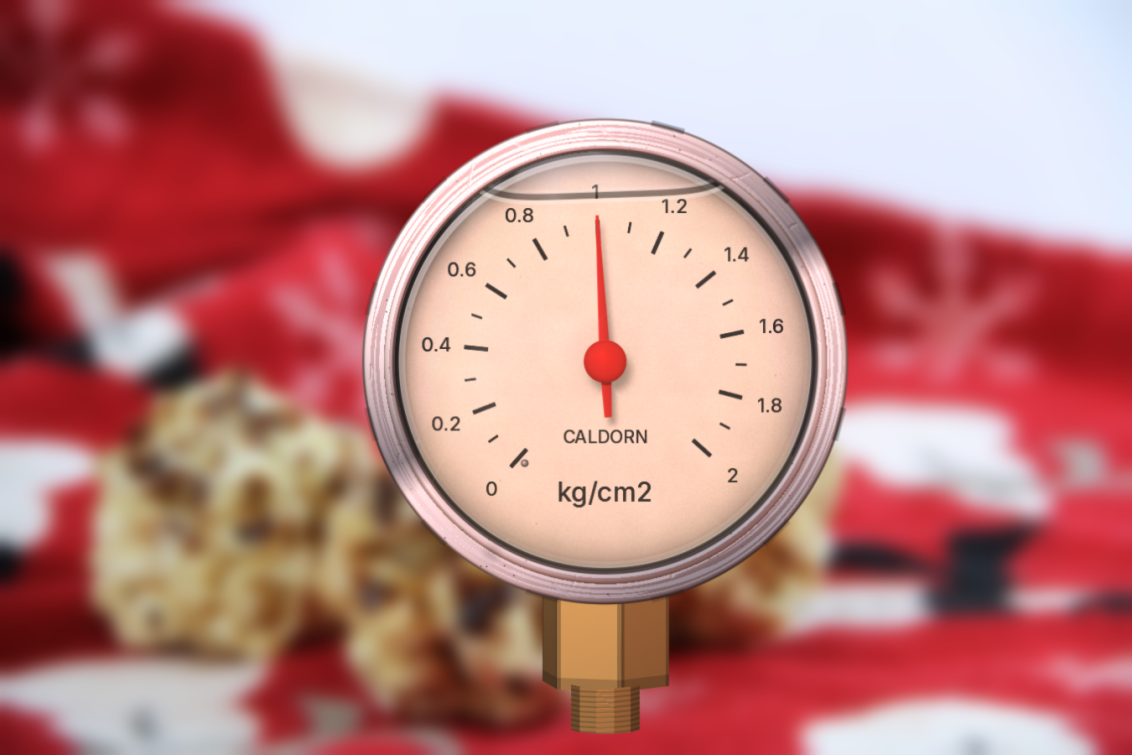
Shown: 1 kg/cm²
